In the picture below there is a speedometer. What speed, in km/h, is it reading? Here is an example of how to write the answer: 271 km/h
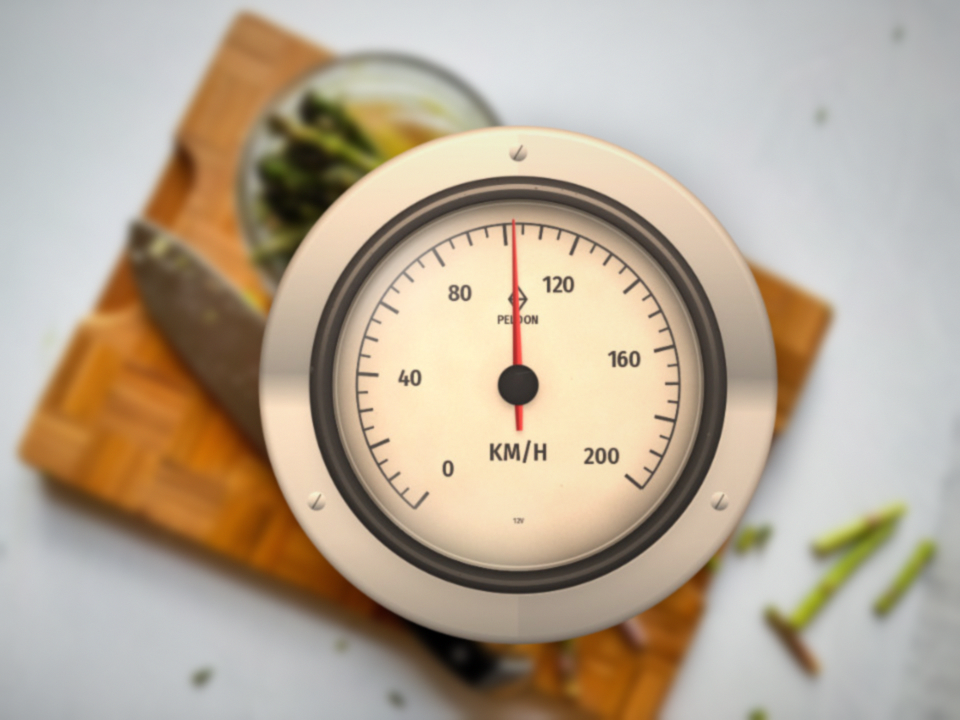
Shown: 102.5 km/h
